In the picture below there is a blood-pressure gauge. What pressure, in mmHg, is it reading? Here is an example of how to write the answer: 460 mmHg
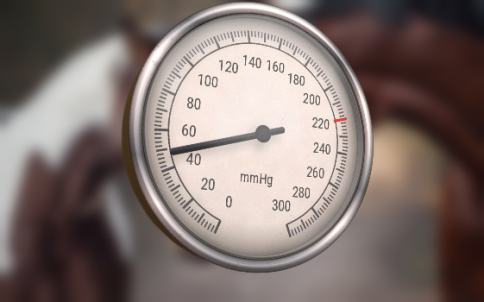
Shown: 48 mmHg
